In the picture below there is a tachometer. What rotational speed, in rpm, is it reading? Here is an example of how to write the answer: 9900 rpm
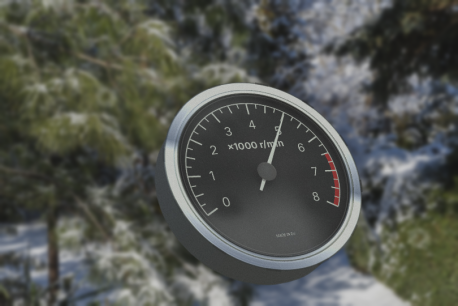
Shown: 5000 rpm
